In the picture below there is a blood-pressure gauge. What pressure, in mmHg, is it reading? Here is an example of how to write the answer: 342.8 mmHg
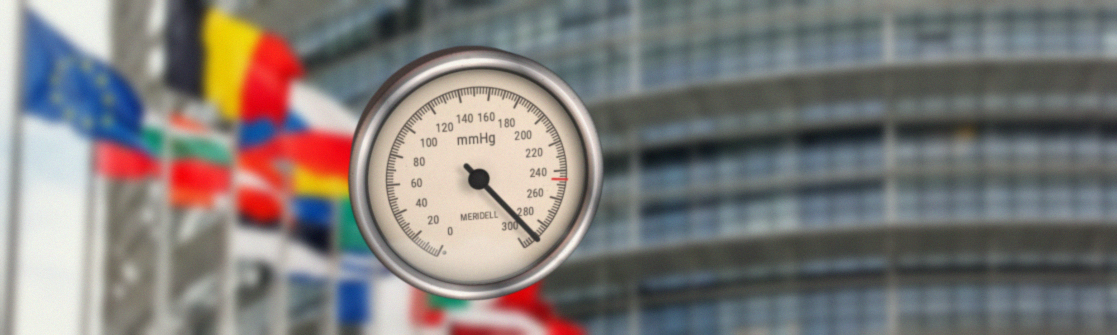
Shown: 290 mmHg
